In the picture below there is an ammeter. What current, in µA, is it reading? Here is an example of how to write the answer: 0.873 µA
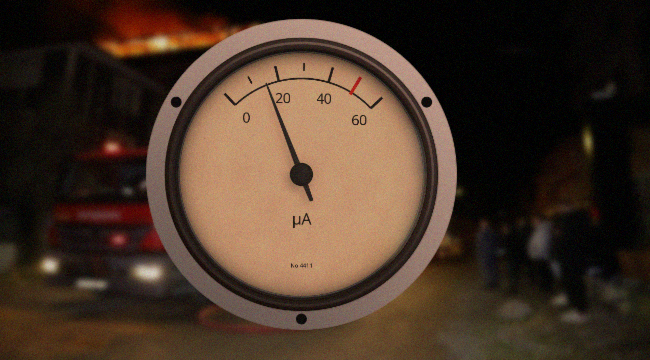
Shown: 15 µA
